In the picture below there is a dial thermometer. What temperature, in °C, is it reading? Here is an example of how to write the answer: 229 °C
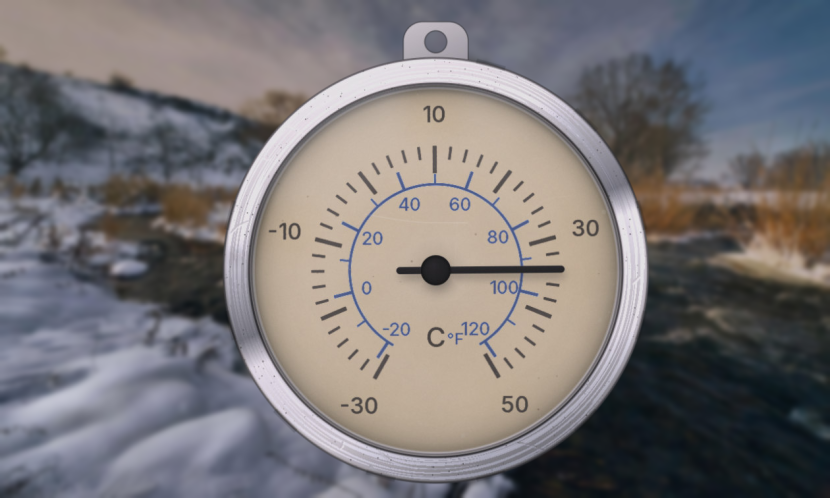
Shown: 34 °C
